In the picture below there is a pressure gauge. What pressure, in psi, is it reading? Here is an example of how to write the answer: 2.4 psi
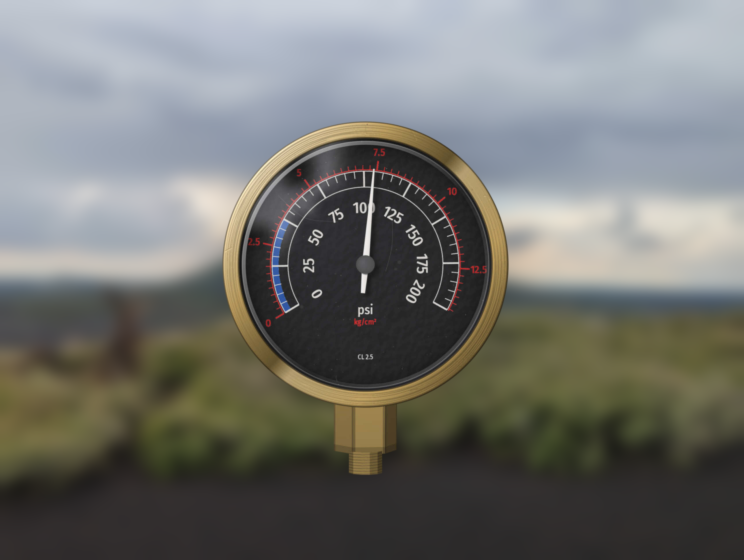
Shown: 105 psi
